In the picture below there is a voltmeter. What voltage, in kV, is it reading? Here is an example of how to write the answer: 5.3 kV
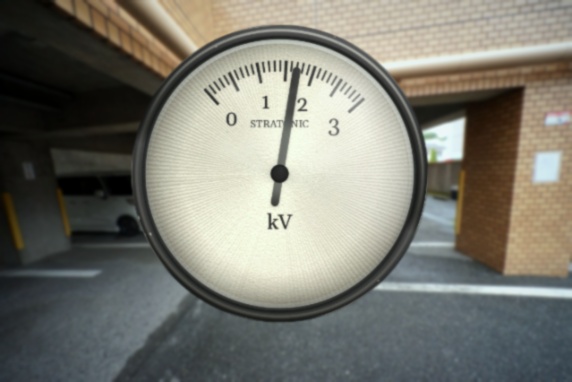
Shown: 1.7 kV
